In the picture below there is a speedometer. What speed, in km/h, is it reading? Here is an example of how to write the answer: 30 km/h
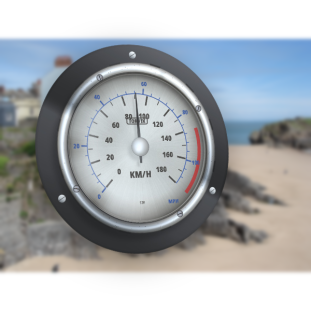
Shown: 90 km/h
